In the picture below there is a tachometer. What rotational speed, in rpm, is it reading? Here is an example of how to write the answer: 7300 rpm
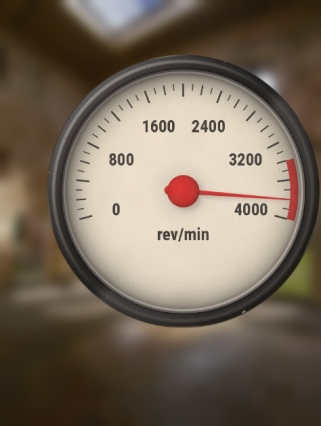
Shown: 3800 rpm
